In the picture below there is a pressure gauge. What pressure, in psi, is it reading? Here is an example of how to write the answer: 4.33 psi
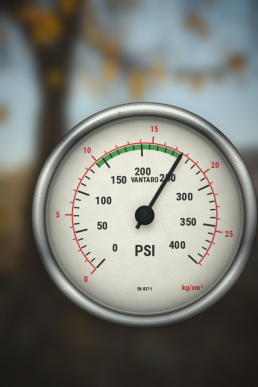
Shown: 250 psi
